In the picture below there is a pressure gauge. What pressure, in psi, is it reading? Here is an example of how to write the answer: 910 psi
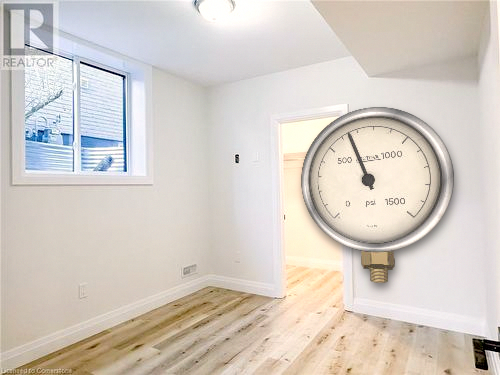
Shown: 650 psi
